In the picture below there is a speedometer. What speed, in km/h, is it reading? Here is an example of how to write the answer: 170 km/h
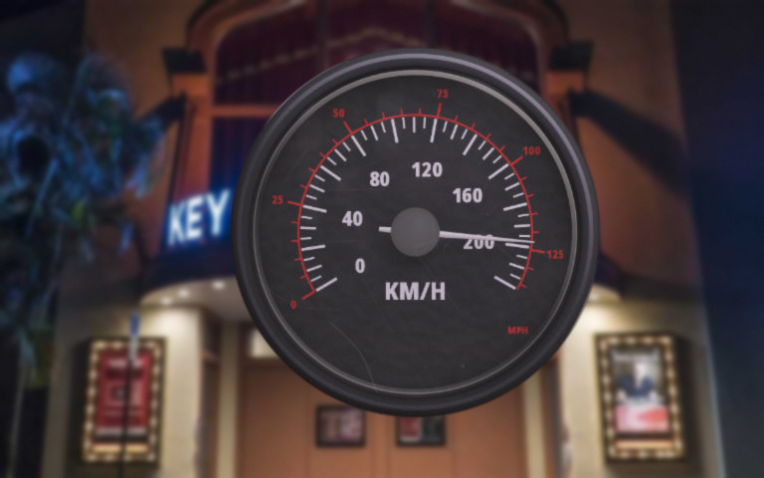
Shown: 197.5 km/h
